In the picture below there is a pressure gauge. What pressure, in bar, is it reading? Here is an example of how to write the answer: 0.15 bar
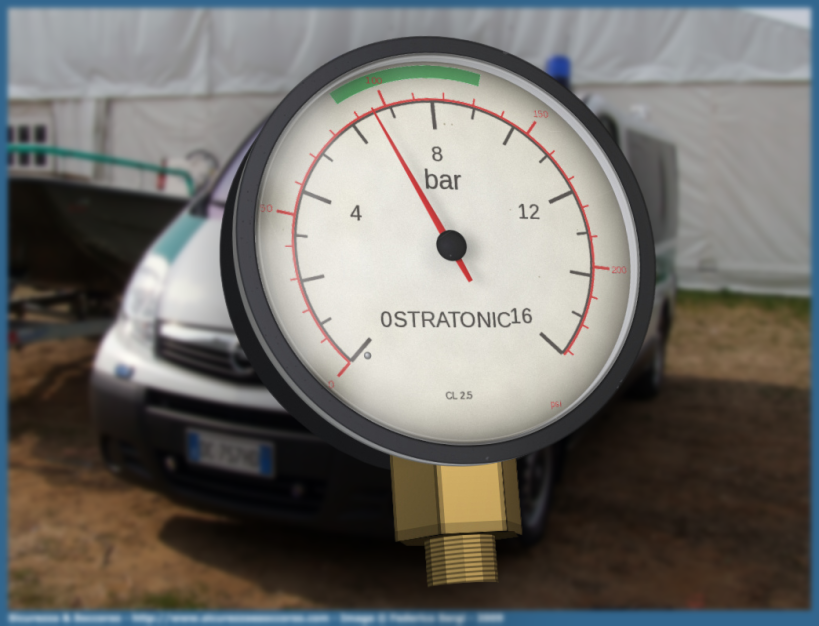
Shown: 6.5 bar
